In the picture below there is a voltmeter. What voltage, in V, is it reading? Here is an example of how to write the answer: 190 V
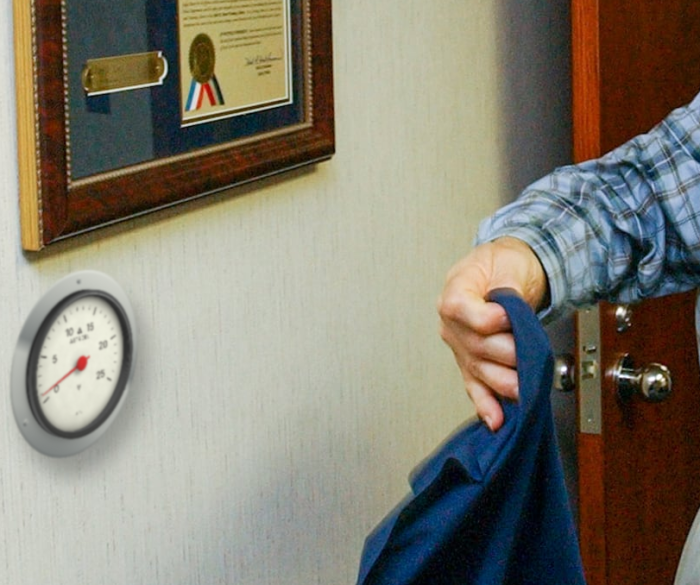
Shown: 1 V
